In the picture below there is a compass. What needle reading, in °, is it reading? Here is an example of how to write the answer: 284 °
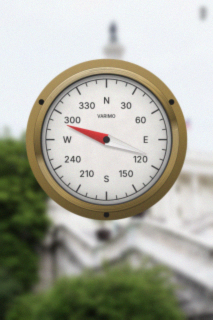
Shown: 290 °
